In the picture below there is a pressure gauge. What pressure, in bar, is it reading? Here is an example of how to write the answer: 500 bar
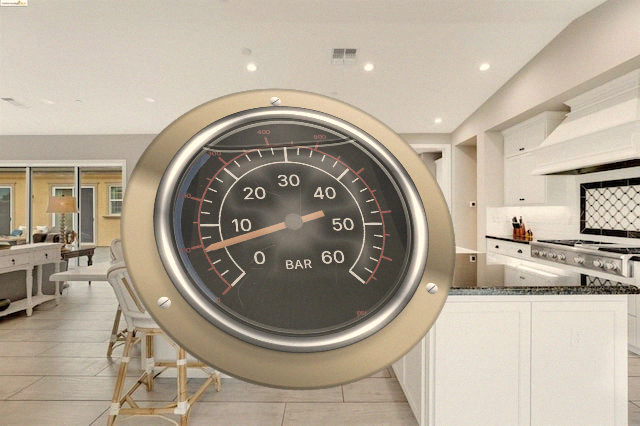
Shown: 6 bar
